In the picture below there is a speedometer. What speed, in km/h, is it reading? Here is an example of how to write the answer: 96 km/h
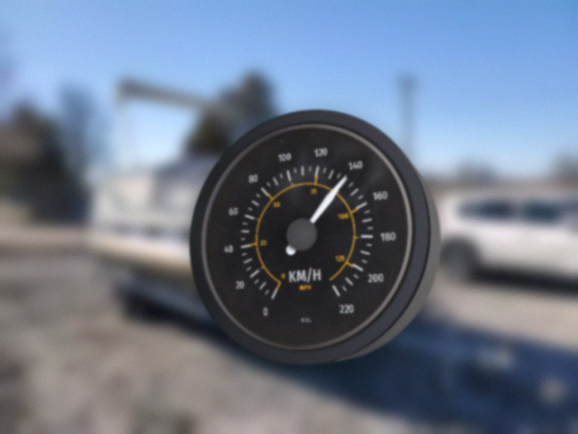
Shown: 140 km/h
